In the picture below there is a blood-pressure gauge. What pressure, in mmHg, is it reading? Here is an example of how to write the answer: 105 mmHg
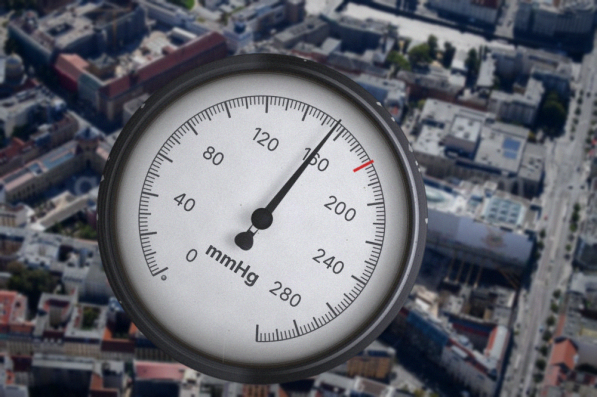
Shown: 156 mmHg
